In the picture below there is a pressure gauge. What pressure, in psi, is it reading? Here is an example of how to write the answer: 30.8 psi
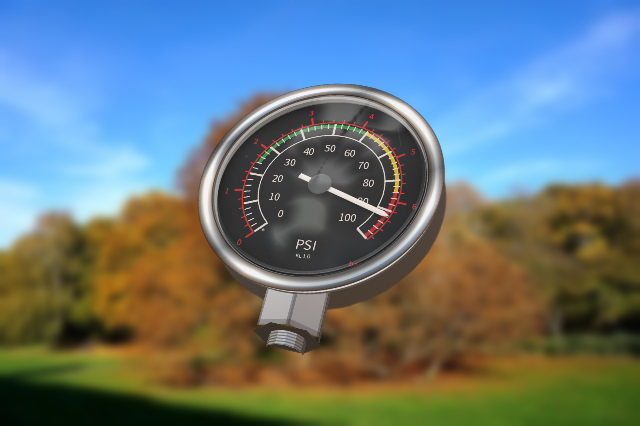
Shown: 92 psi
